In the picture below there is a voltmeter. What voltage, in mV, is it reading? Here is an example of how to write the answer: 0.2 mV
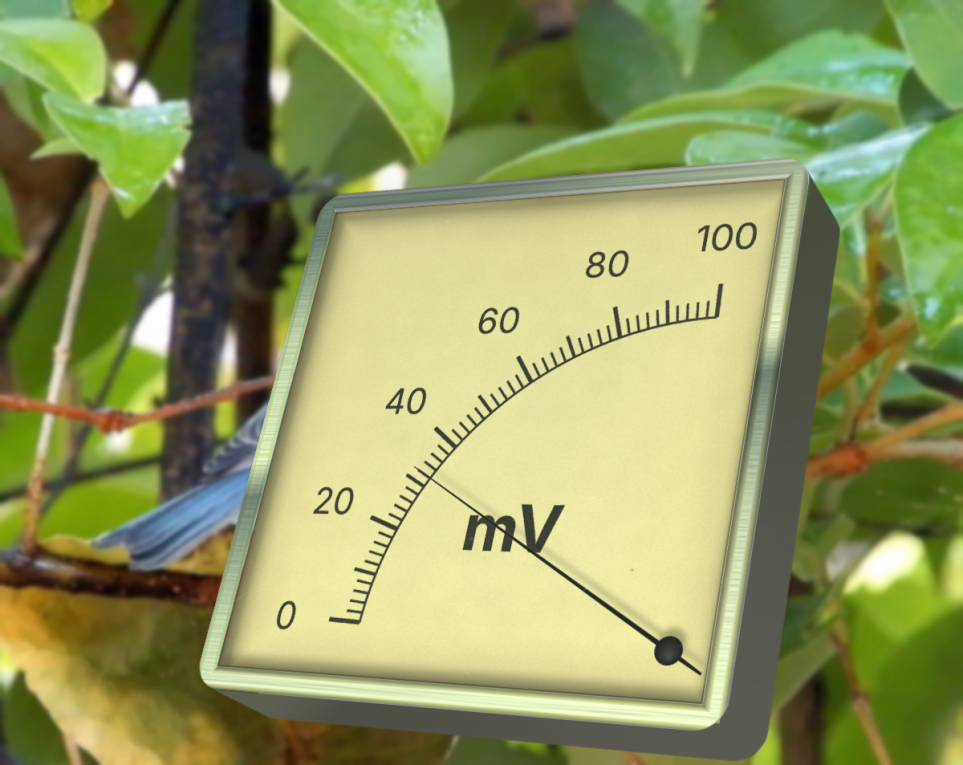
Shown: 32 mV
